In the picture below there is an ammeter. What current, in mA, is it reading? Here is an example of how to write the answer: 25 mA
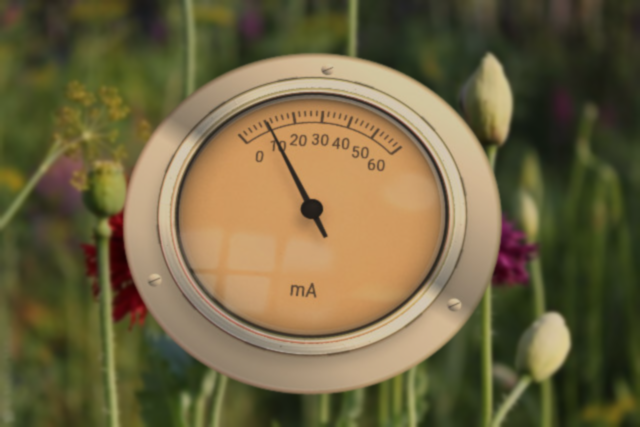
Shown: 10 mA
